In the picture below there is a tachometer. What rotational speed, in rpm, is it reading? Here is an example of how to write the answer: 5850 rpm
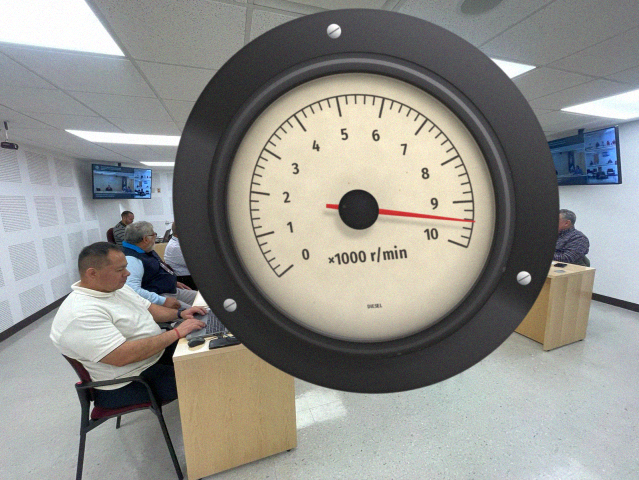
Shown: 9400 rpm
